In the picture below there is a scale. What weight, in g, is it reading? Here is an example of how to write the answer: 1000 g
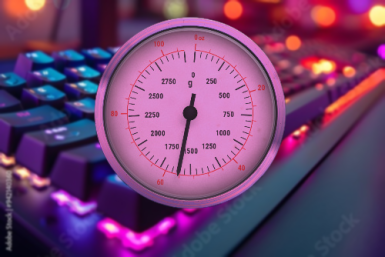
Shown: 1600 g
